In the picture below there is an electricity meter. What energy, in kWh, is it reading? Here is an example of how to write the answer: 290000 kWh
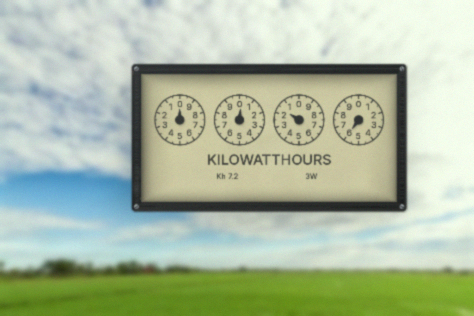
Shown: 16 kWh
